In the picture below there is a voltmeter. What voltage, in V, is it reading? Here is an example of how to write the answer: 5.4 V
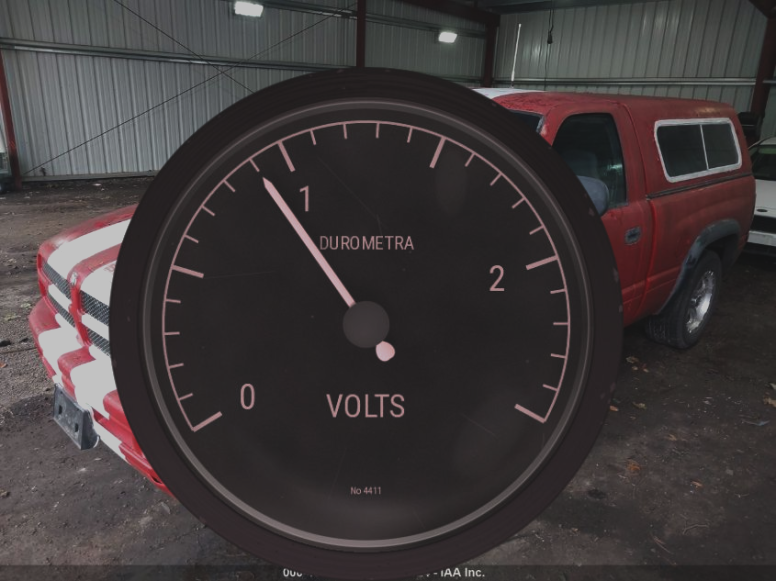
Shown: 0.9 V
